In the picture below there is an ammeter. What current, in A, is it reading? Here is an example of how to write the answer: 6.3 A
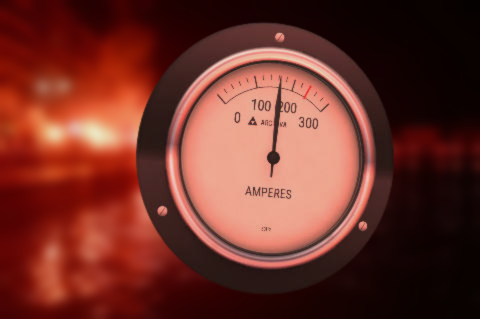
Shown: 160 A
